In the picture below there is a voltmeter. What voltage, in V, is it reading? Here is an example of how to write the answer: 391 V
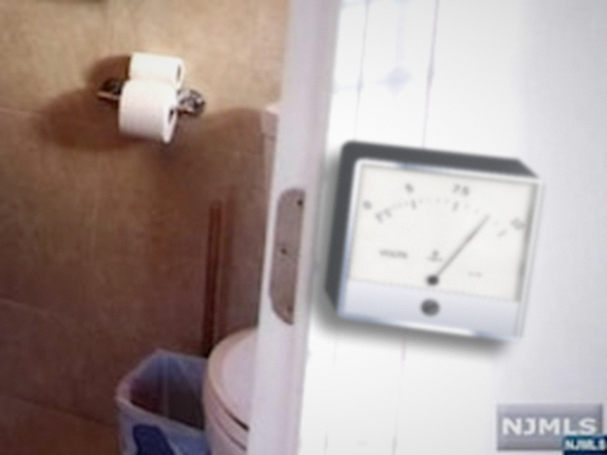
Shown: 9 V
